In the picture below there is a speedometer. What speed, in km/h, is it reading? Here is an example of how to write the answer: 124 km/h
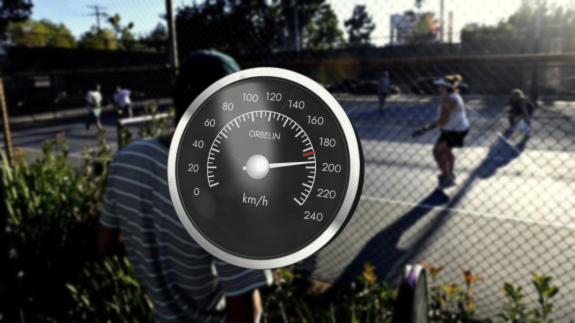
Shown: 195 km/h
